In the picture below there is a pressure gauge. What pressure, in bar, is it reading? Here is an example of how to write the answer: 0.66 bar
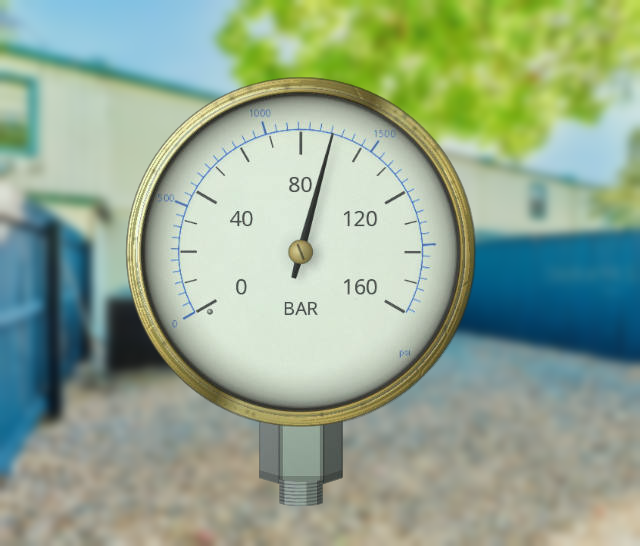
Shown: 90 bar
